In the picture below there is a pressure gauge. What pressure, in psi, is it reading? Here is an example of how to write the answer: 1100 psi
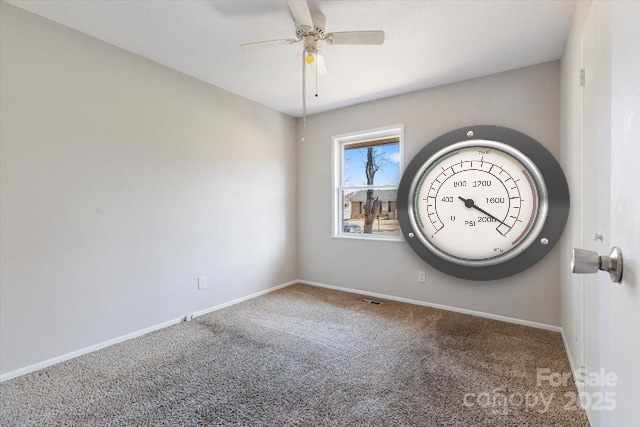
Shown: 1900 psi
